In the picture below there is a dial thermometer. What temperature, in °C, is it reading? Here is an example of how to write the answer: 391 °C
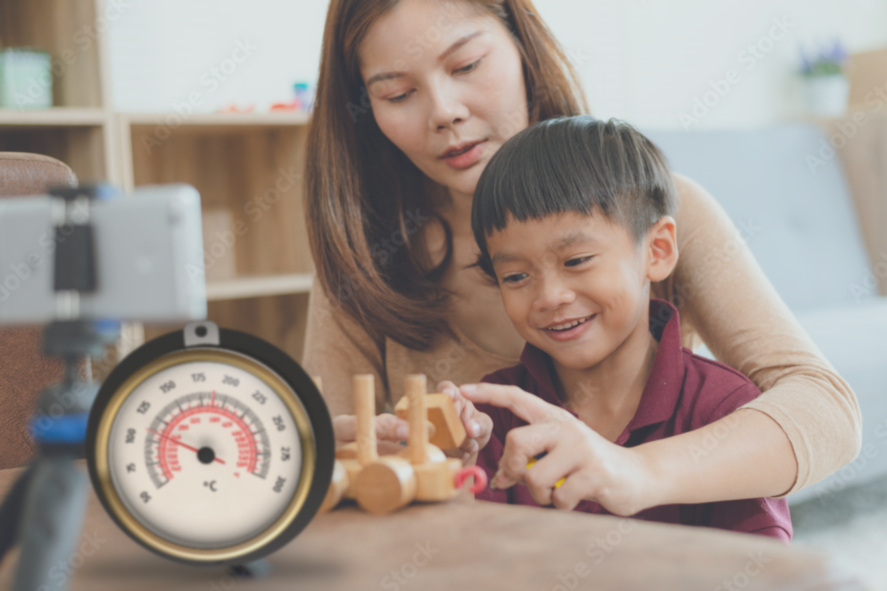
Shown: 112.5 °C
